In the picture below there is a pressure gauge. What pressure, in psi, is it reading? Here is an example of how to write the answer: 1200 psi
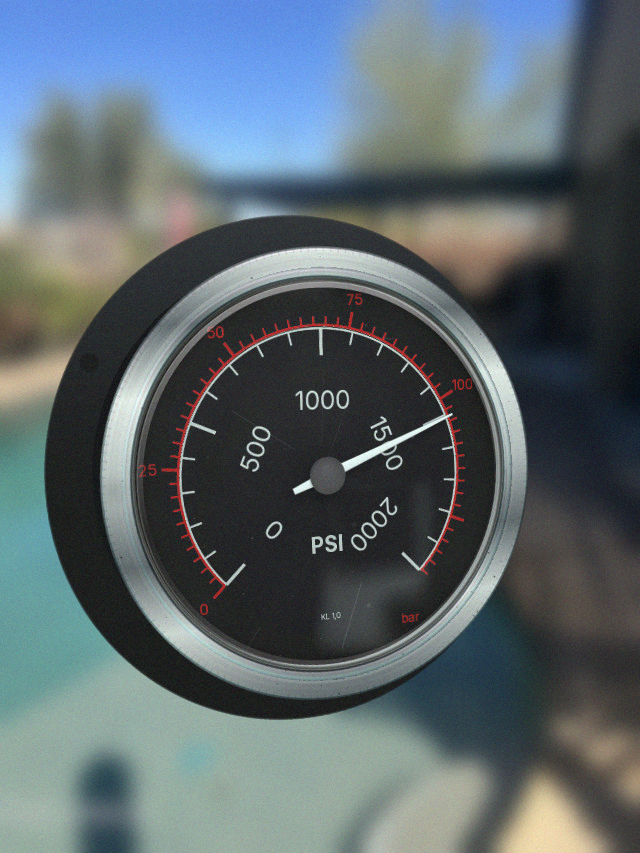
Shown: 1500 psi
